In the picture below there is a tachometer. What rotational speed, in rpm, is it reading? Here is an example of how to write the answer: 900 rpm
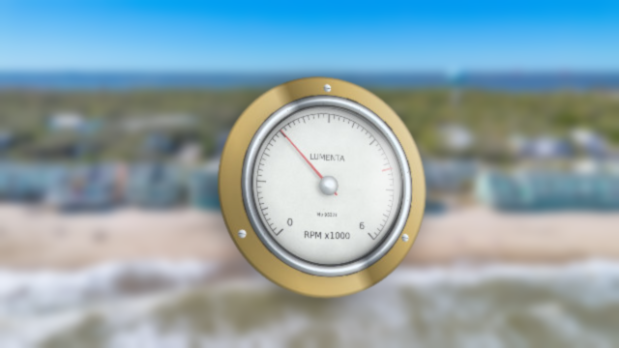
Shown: 2000 rpm
